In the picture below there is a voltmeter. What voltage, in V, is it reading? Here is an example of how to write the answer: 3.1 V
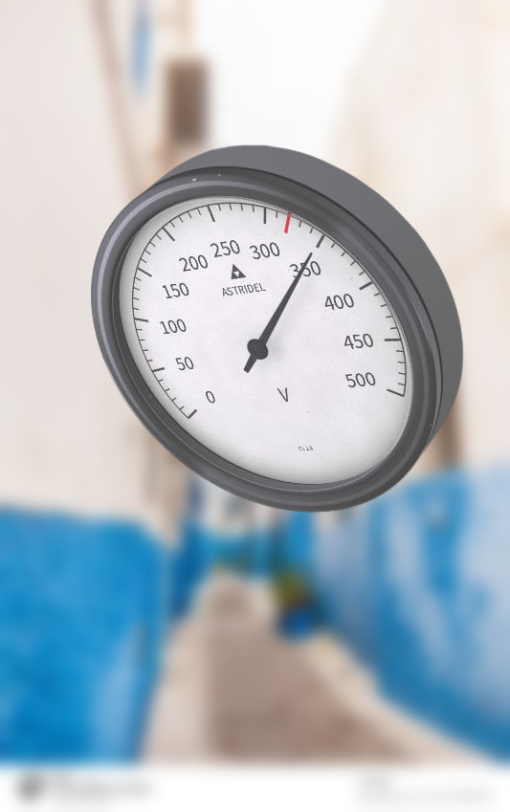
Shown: 350 V
